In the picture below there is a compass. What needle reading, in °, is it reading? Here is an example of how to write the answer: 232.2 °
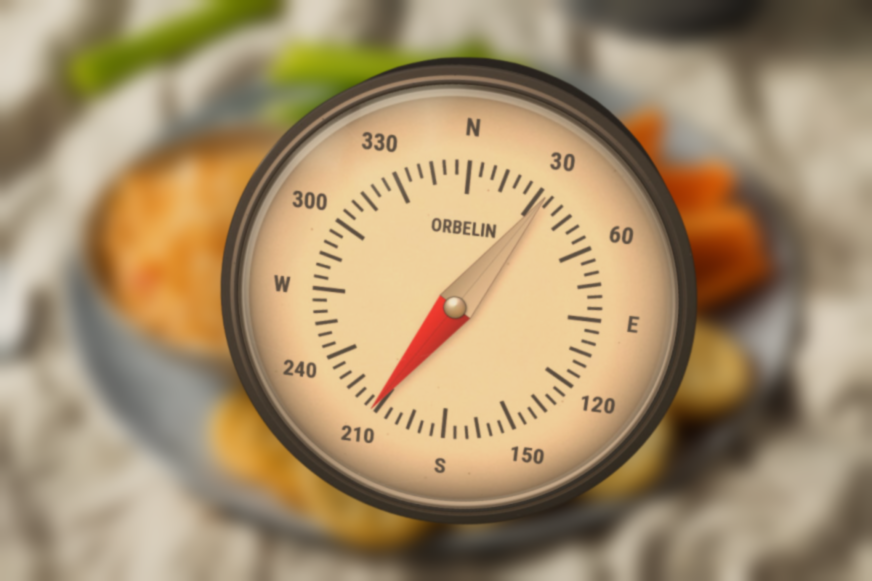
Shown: 212.5 °
